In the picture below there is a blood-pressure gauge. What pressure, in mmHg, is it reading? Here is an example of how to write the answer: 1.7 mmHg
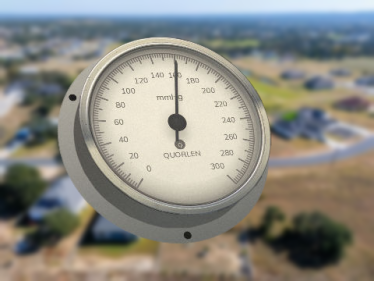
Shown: 160 mmHg
